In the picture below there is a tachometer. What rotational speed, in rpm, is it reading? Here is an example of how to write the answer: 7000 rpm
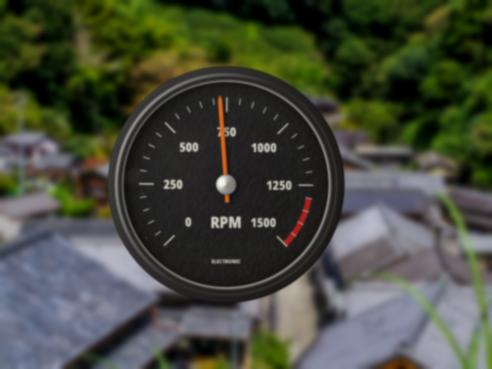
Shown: 725 rpm
